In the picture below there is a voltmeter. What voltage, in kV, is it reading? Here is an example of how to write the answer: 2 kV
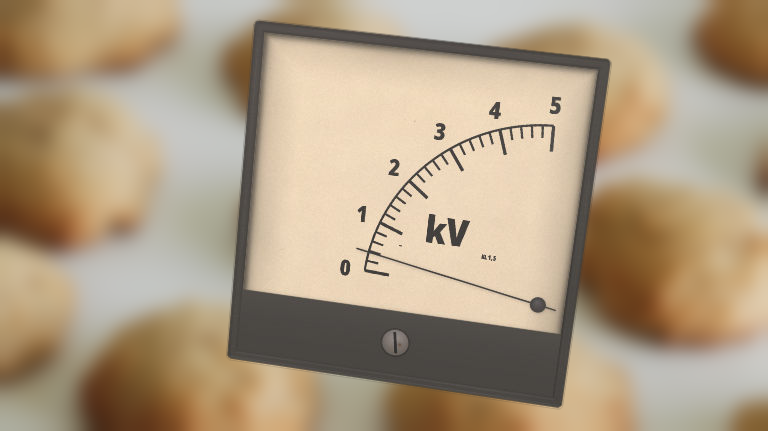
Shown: 0.4 kV
